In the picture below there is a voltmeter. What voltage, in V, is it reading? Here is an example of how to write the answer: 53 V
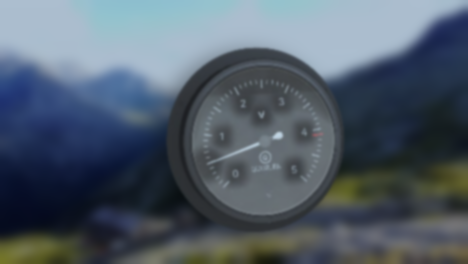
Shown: 0.5 V
